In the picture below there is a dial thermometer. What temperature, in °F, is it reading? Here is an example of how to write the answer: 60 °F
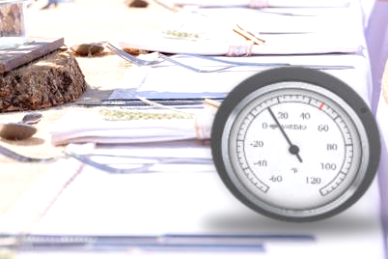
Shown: 12 °F
